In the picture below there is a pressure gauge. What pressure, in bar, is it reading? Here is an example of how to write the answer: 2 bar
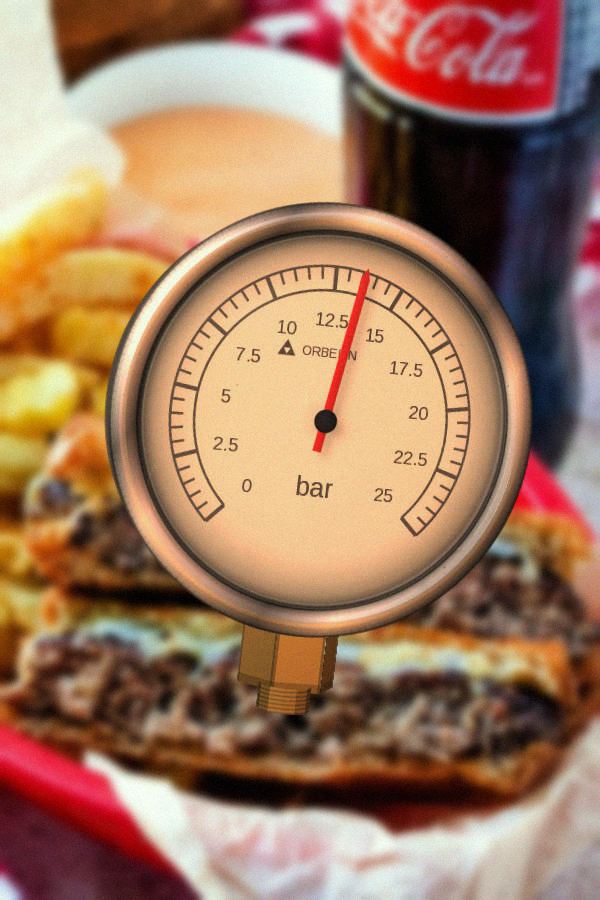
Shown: 13.5 bar
